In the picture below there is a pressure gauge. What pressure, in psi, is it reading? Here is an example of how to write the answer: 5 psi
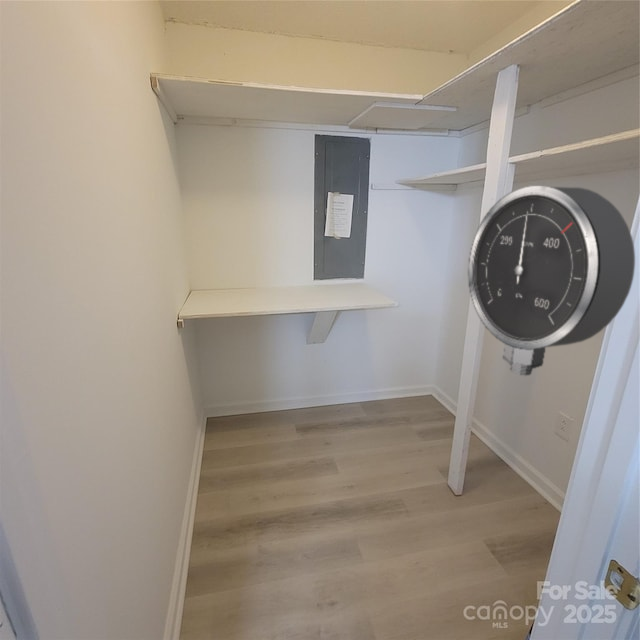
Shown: 300 psi
